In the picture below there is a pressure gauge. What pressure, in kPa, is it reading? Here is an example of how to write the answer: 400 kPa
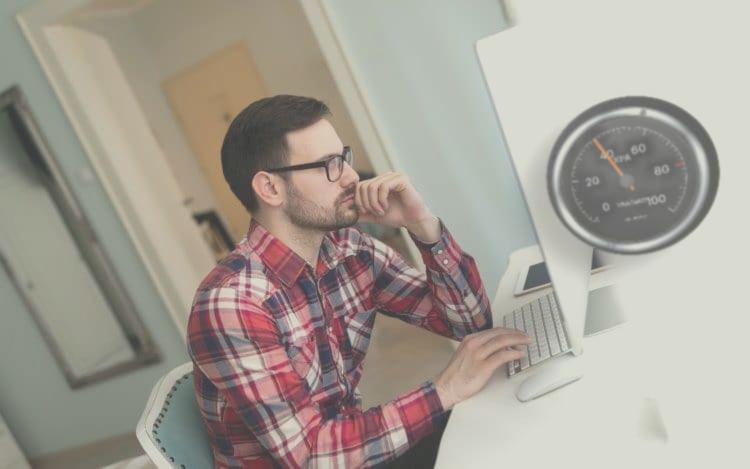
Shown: 40 kPa
